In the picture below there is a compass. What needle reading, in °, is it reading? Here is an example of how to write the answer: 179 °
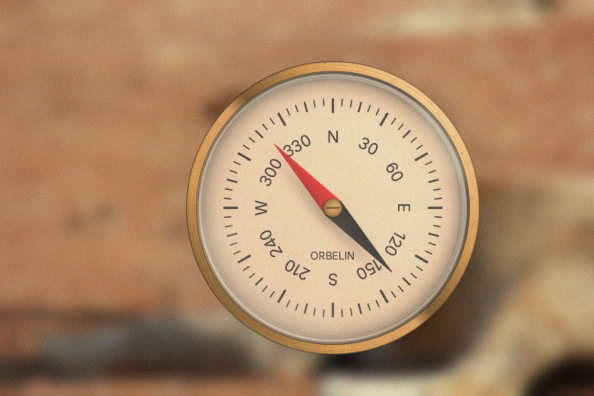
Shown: 317.5 °
